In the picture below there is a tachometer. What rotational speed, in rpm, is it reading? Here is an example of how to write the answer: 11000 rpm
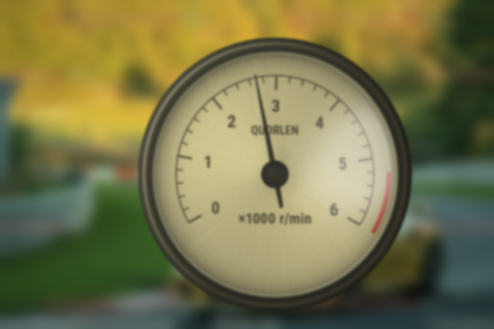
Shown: 2700 rpm
